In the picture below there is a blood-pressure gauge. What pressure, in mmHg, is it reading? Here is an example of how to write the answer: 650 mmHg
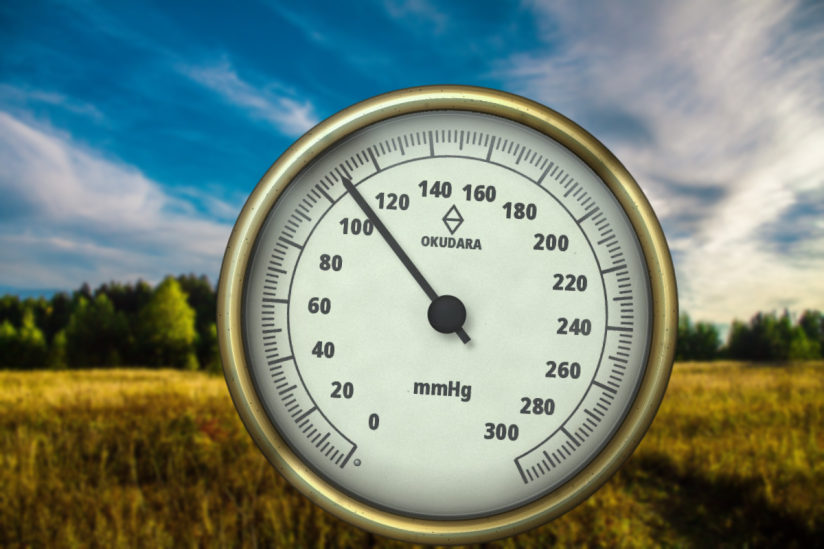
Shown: 108 mmHg
